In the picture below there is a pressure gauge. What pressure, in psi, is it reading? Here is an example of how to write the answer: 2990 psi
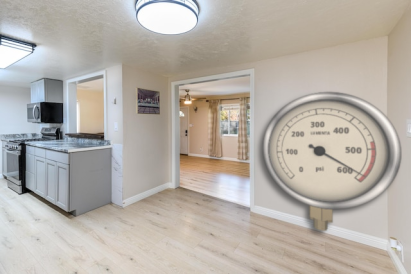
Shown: 580 psi
